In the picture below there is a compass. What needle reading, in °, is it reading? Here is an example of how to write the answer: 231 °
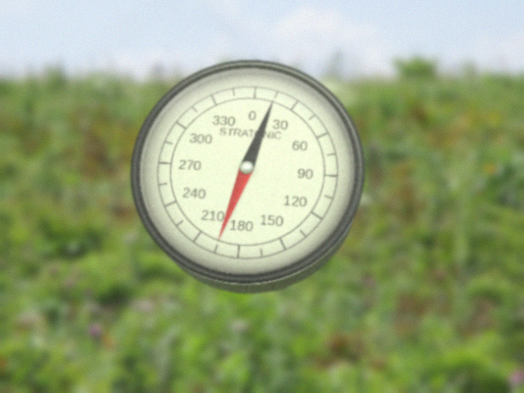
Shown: 195 °
